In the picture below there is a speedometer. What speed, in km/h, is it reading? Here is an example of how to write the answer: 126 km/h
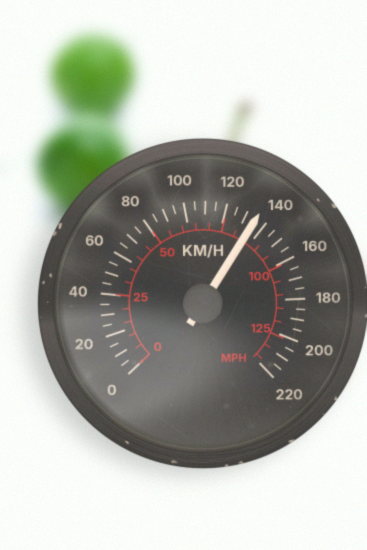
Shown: 135 km/h
